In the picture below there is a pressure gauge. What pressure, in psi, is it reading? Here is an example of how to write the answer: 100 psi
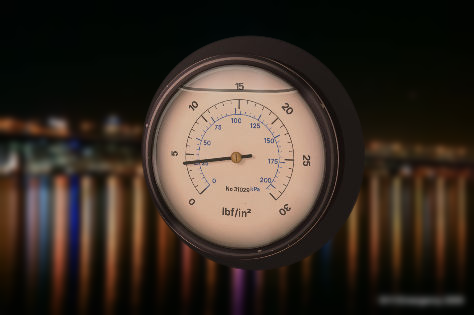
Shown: 4 psi
